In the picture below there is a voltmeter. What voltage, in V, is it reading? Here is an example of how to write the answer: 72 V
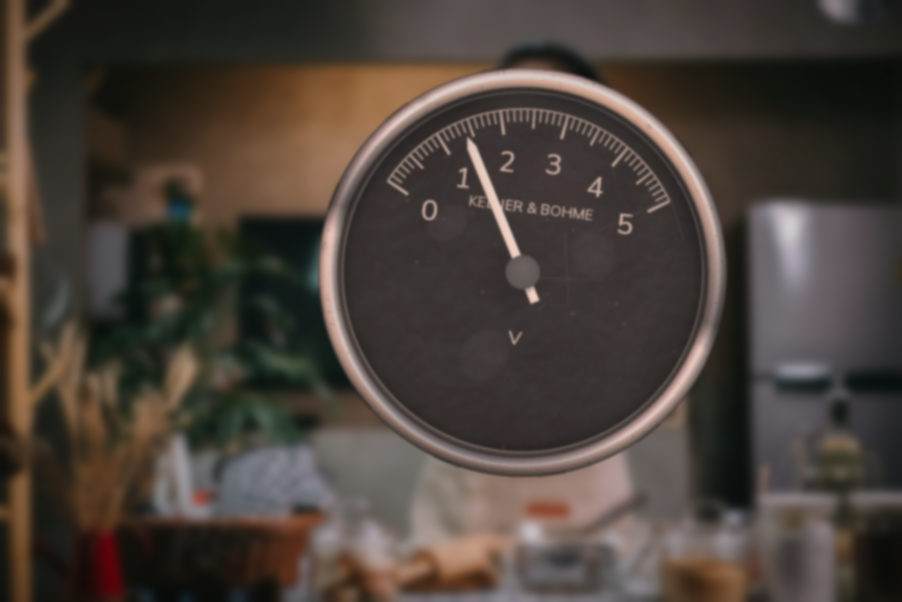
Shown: 1.4 V
